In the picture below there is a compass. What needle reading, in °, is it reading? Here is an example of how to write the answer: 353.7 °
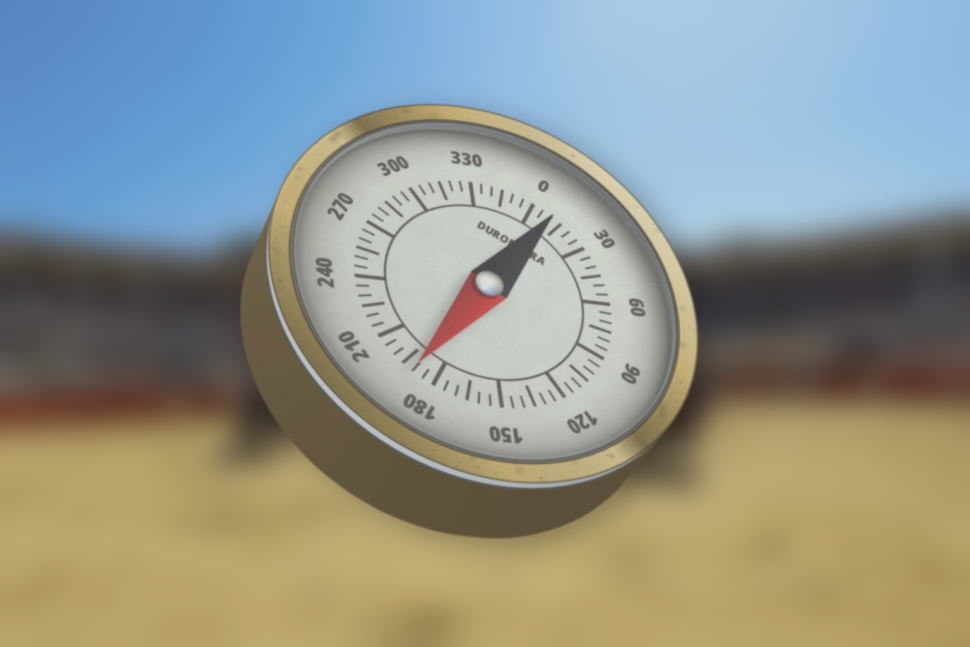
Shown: 190 °
